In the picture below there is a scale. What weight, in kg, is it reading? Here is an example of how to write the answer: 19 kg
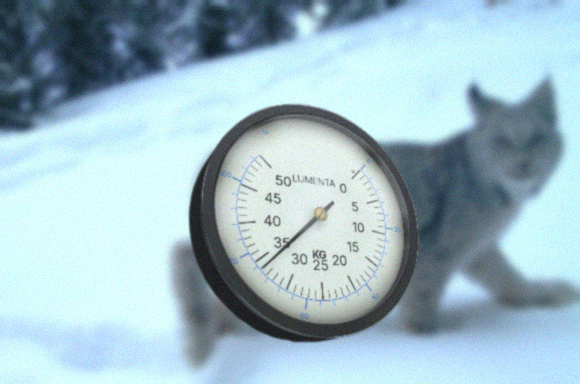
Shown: 34 kg
